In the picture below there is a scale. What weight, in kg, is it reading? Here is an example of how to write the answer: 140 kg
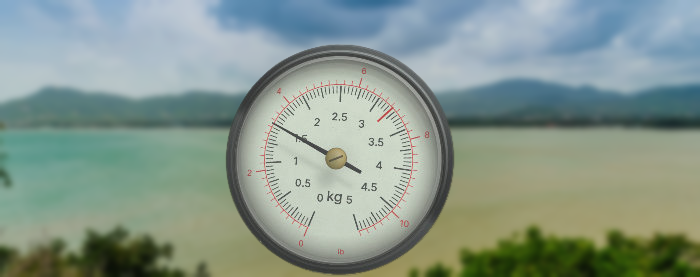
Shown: 1.5 kg
